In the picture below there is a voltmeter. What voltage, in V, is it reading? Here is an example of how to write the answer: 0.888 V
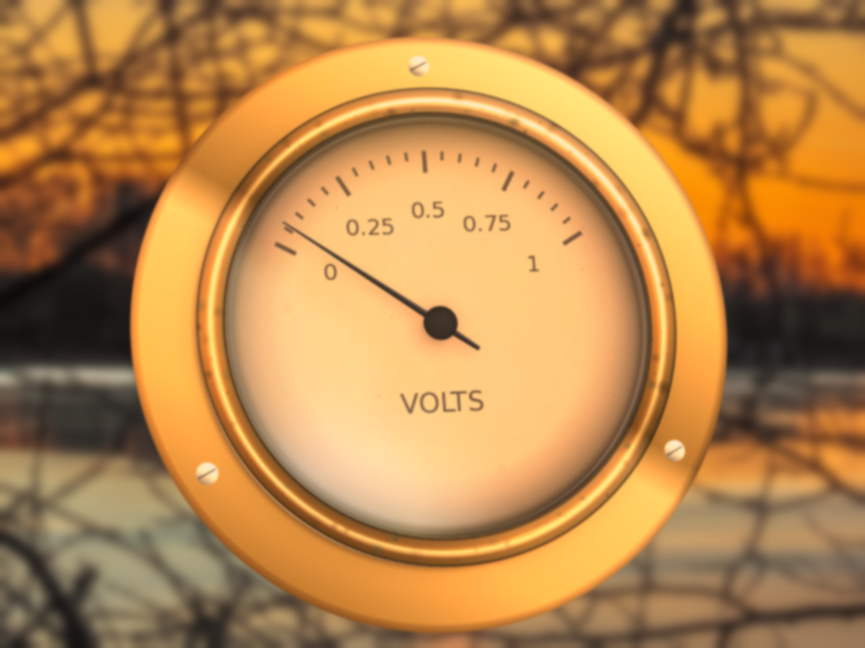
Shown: 0.05 V
